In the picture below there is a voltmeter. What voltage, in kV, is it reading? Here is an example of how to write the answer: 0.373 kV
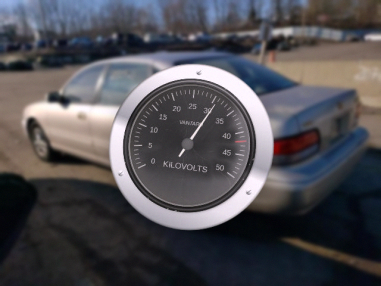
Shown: 31 kV
